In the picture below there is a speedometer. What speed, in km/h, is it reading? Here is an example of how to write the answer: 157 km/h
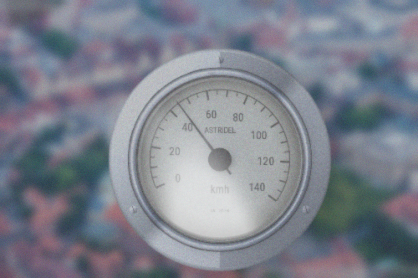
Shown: 45 km/h
